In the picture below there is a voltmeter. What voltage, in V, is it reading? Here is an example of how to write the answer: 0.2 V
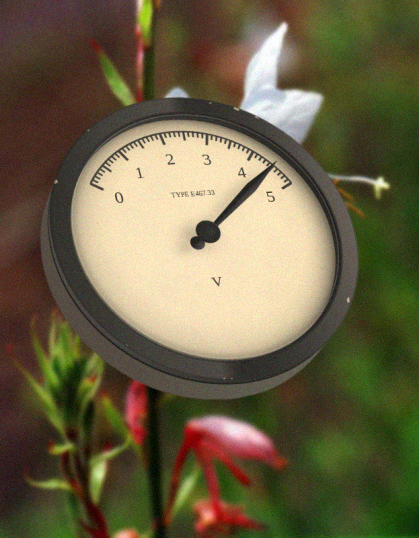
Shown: 4.5 V
